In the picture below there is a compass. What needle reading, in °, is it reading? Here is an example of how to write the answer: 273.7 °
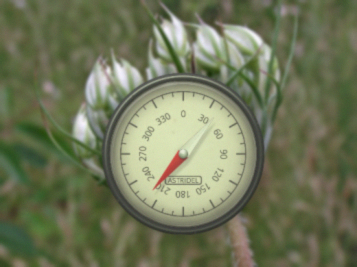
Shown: 220 °
